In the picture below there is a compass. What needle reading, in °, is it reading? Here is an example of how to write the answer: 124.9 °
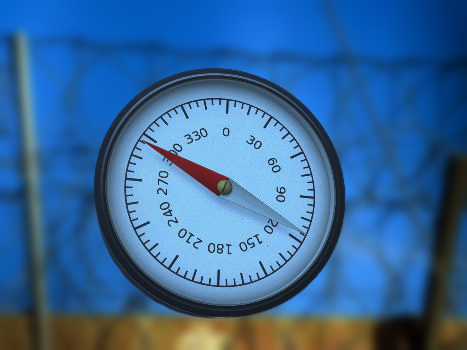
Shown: 295 °
